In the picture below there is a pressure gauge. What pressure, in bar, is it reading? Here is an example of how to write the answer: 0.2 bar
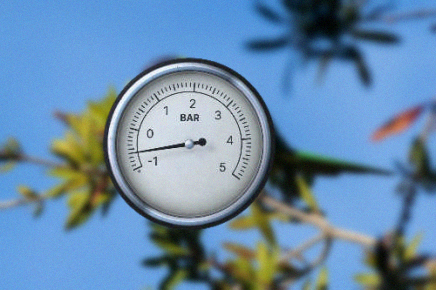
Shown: -0.6 bar
